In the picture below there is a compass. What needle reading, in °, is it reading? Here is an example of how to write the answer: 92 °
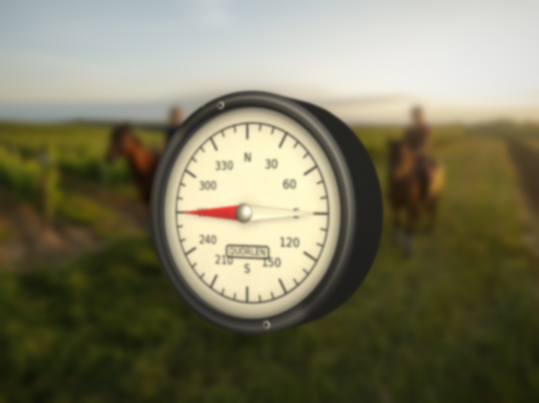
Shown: 270 °
